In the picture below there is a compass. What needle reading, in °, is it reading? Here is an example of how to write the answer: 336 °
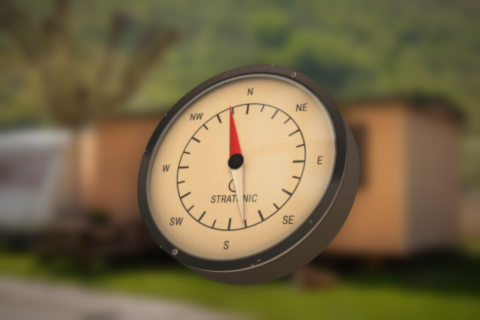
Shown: 345 °
